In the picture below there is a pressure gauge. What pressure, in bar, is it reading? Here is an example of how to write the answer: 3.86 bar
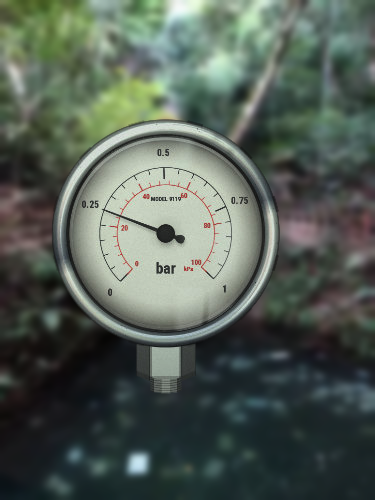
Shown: 0.25 bar
